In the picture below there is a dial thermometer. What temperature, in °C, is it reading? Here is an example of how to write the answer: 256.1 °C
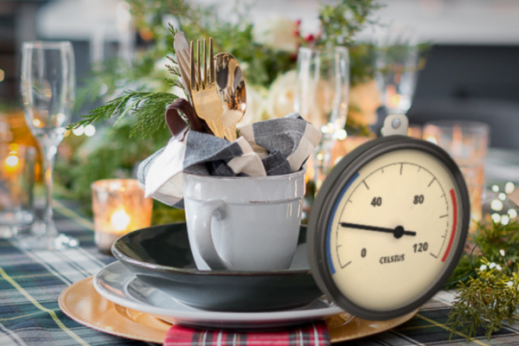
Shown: 20 °C
